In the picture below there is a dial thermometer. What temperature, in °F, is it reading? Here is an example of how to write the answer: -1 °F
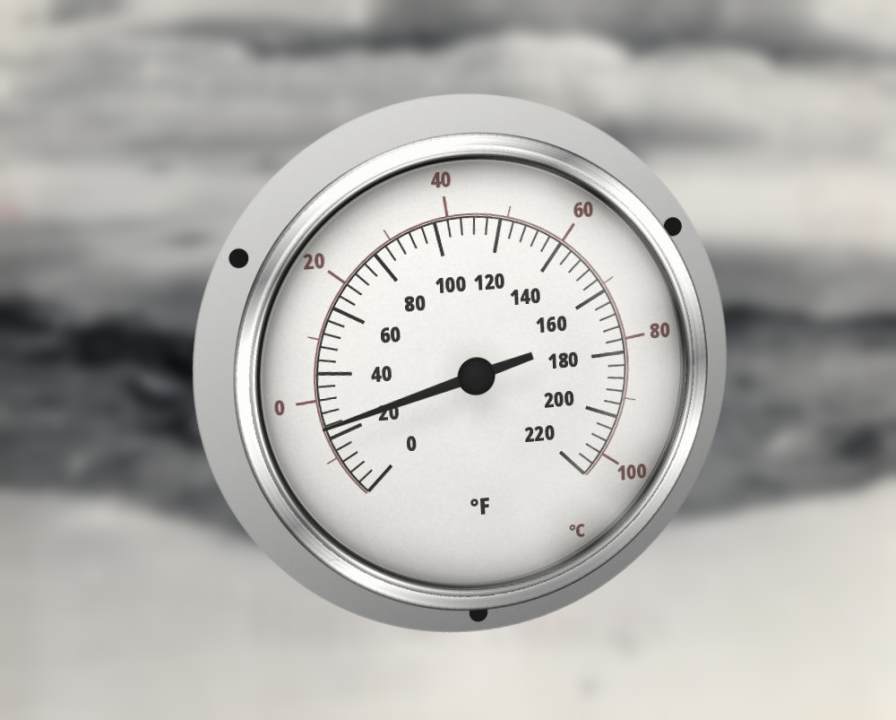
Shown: 24 °F
